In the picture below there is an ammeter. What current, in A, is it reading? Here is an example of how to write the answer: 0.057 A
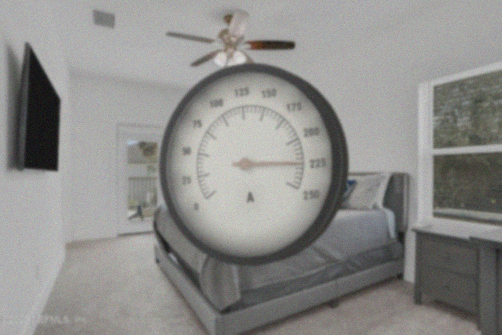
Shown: 225 A
